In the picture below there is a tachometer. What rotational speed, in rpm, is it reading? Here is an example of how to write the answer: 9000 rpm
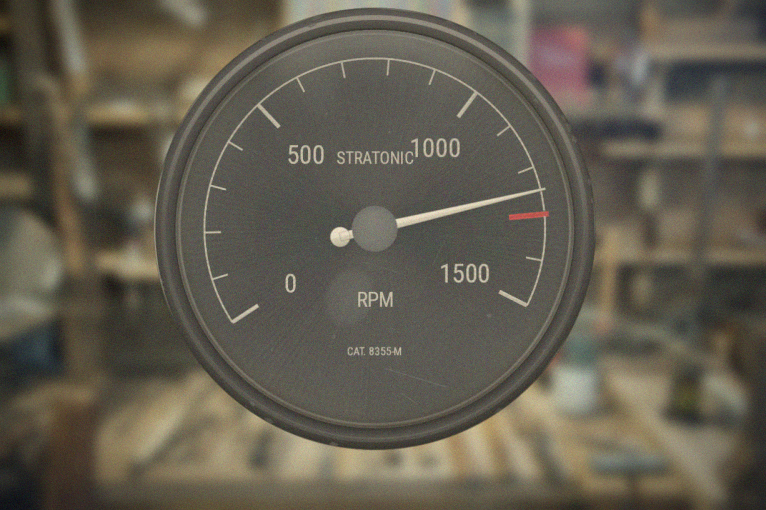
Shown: 1250 rpm
